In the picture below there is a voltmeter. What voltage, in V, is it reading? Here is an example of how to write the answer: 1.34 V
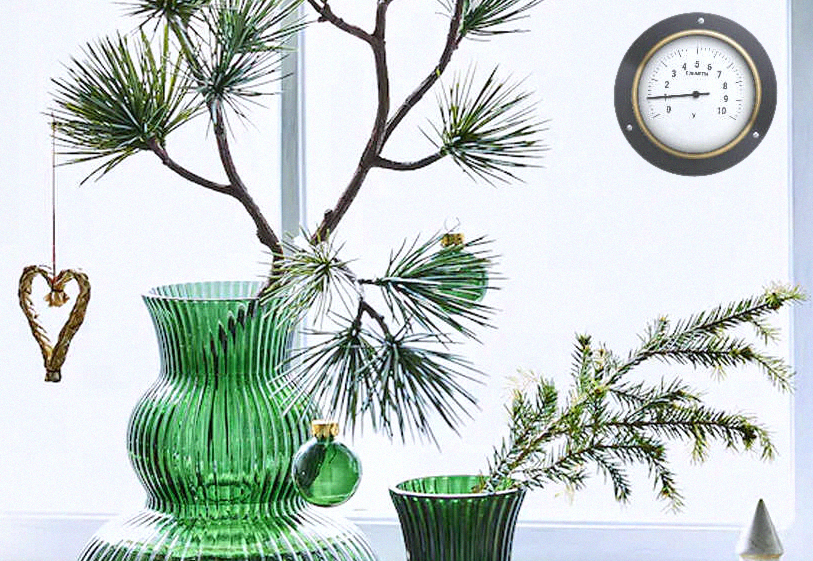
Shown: 1 V
